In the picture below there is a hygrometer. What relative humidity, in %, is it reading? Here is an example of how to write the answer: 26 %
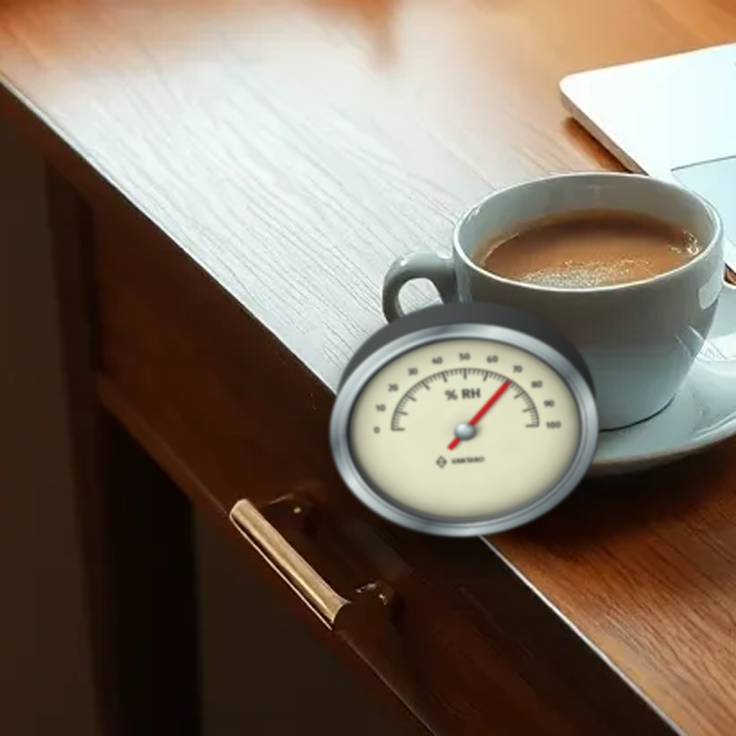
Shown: 70 %
